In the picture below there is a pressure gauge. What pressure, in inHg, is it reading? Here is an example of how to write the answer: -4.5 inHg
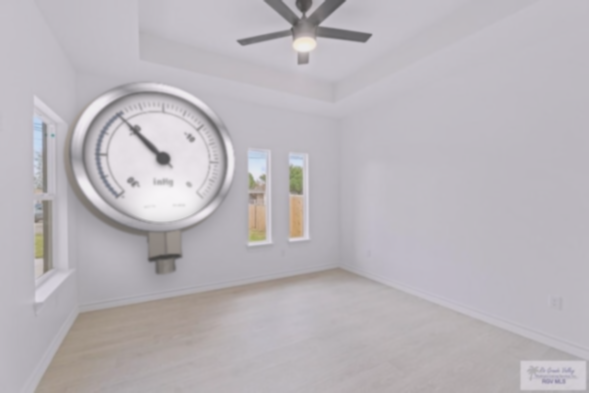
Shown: -20 inHg
